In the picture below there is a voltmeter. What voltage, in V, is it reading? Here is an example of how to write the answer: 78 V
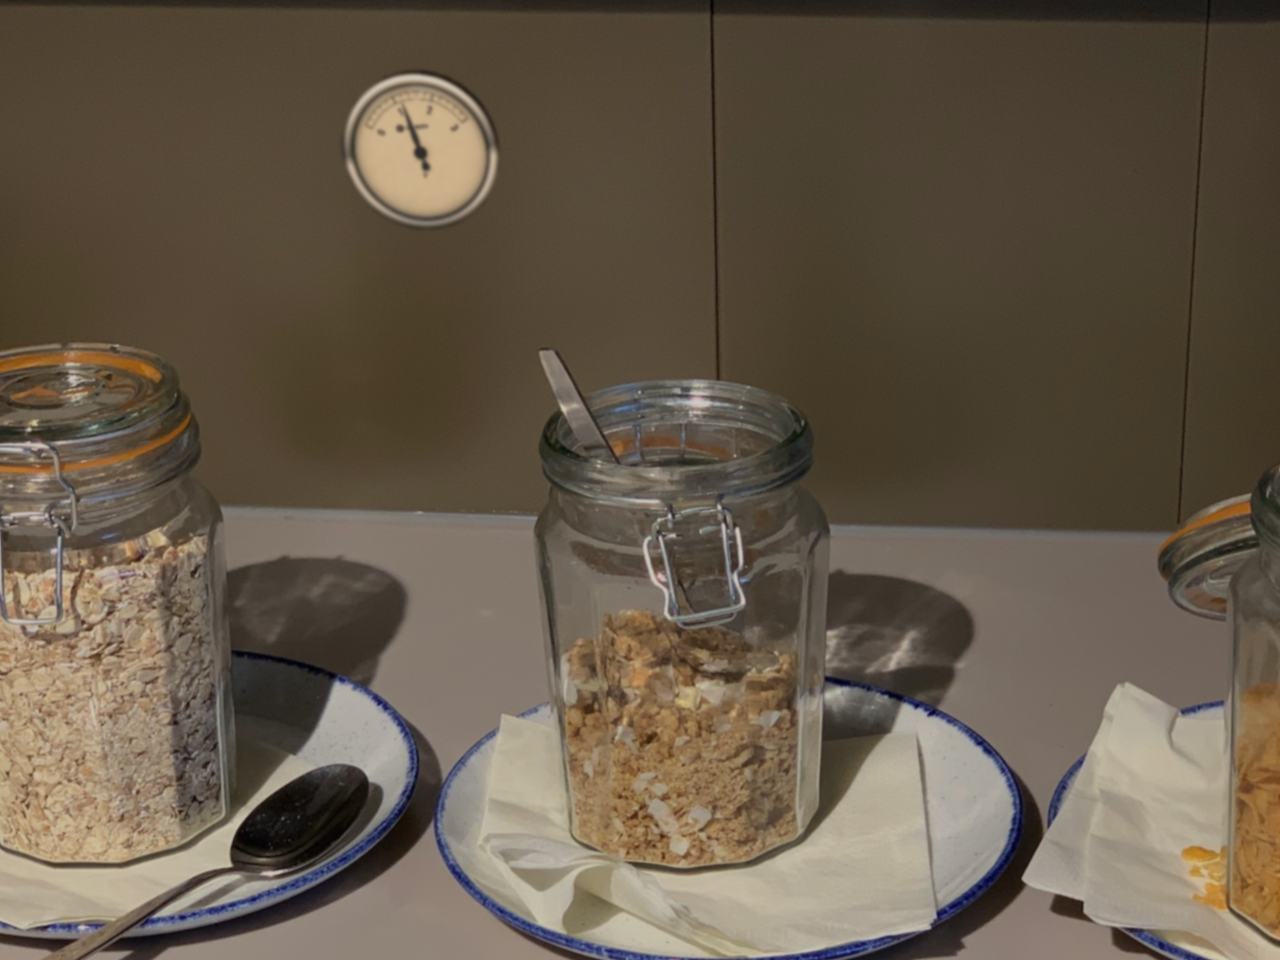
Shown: 1.2 V
